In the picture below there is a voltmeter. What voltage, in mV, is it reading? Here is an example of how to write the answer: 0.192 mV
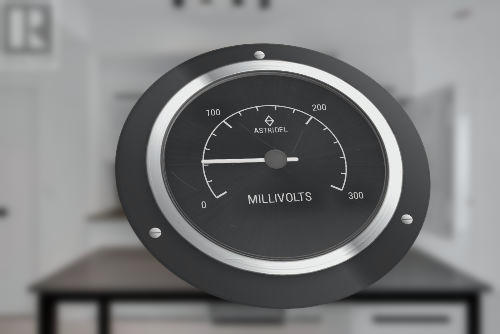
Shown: 40 mV
